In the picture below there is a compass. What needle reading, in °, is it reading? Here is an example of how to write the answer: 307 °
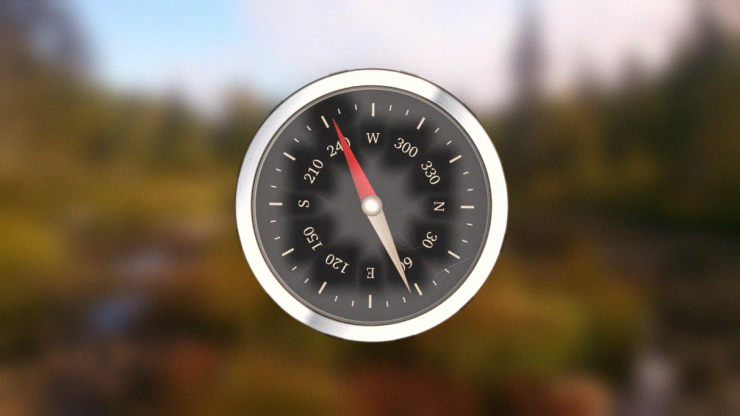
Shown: 245 °
